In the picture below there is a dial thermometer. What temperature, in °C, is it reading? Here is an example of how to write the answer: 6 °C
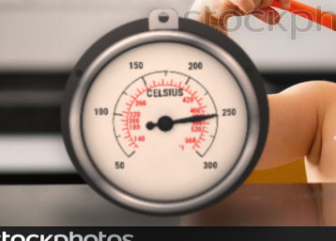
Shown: 250 °C
